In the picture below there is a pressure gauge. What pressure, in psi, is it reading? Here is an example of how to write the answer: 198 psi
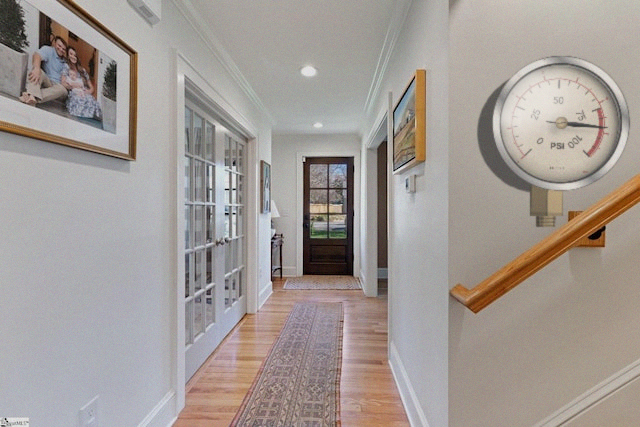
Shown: 85 psi
